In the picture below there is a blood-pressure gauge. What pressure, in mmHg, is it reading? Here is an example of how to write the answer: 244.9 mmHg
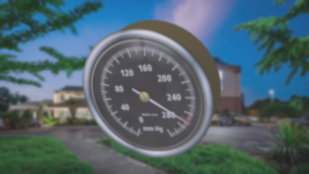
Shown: 270 mmHg
